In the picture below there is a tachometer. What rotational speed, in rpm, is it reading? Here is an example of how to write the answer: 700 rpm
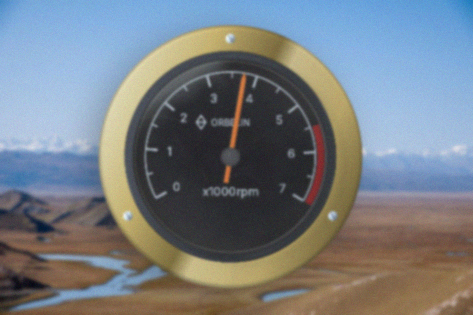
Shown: 3750 rpm
